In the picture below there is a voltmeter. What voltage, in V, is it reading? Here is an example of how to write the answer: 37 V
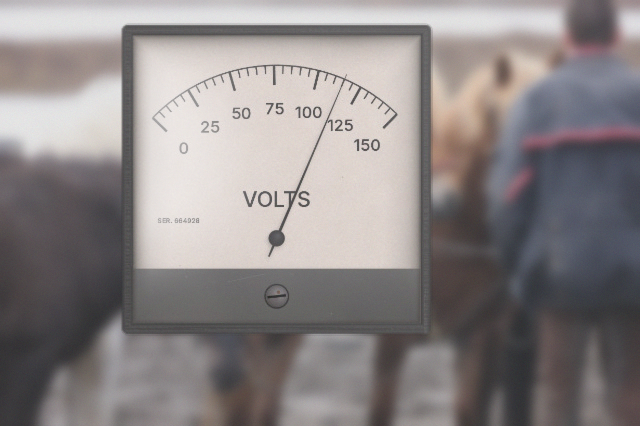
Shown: 115 V
